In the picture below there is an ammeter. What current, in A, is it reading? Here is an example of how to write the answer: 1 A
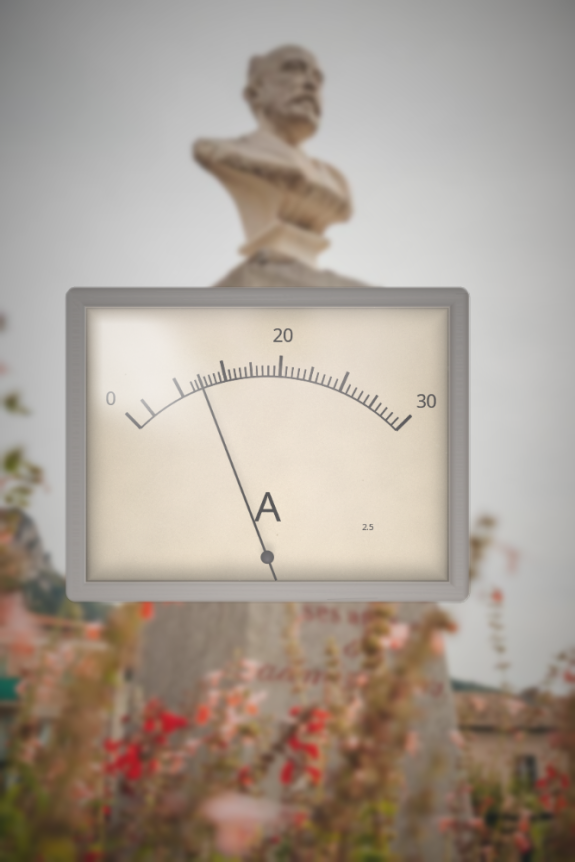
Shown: 12.5 A
